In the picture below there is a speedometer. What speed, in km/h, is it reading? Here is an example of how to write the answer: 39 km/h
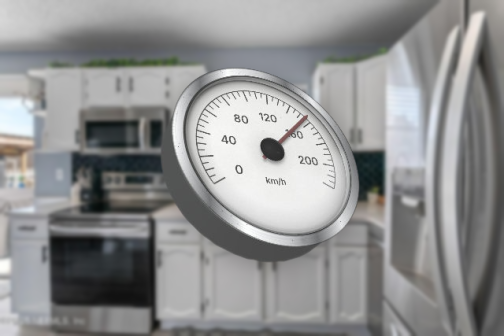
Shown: 155 km/h
